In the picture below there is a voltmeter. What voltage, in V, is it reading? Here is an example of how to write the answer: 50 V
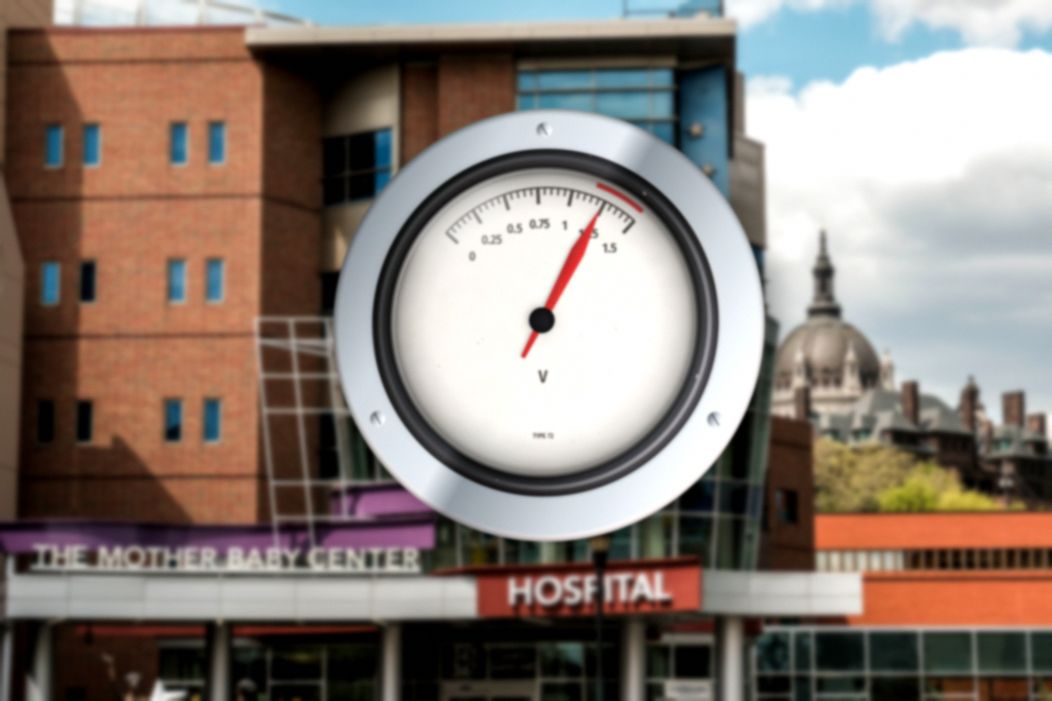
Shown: 1.25 V
